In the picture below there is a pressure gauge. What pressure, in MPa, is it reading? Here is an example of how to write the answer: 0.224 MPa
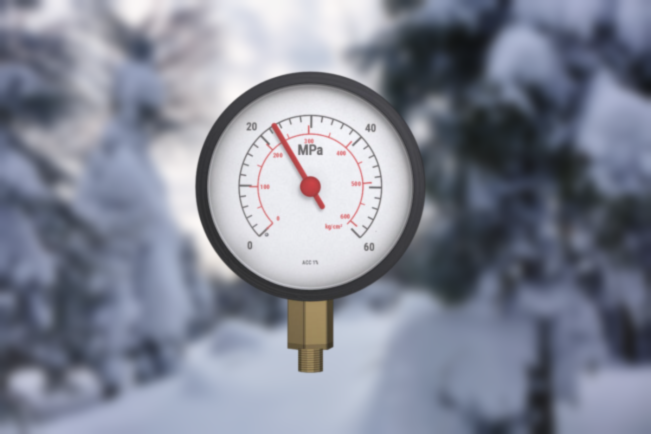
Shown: 23 MPa
